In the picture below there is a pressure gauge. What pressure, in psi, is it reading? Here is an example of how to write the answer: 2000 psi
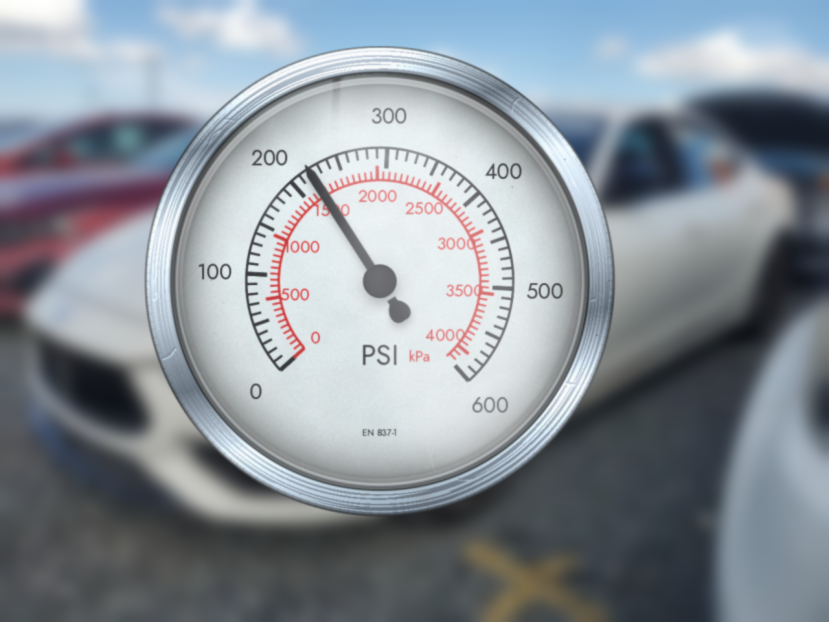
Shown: 220 psi
